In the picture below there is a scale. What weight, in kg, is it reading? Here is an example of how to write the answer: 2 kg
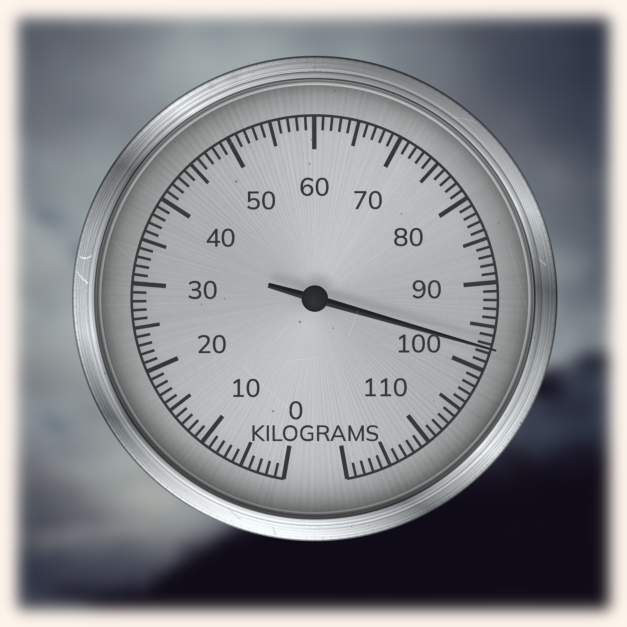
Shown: 97.5 kg
